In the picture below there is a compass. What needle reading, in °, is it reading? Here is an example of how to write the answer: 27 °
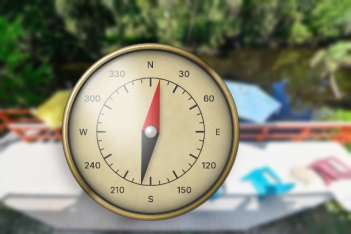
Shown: 10 °
